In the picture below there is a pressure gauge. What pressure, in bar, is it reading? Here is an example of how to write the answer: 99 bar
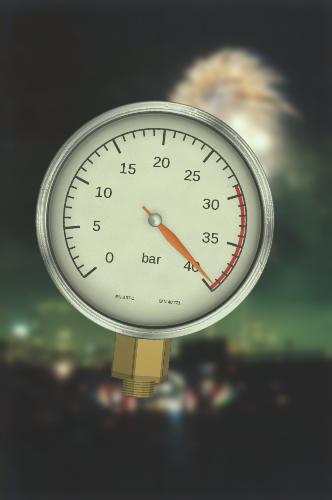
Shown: 39.5 bar
